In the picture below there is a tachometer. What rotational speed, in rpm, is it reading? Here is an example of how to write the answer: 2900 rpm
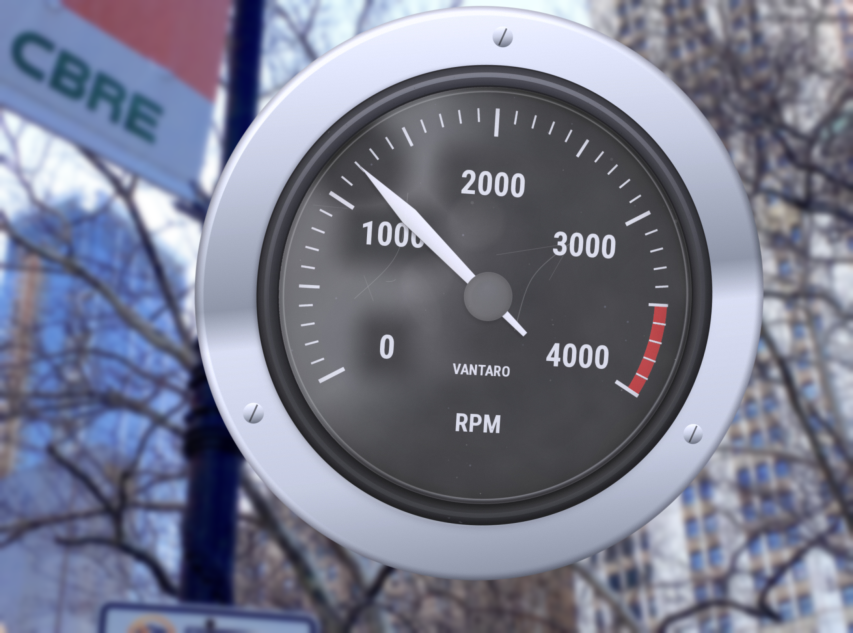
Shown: 1200 rpm
